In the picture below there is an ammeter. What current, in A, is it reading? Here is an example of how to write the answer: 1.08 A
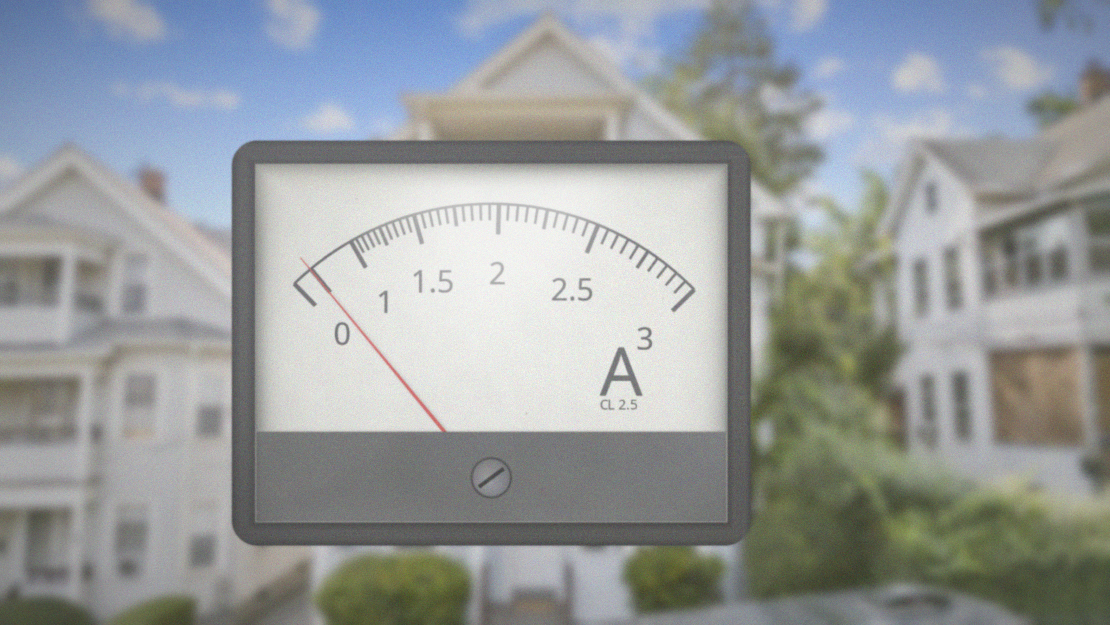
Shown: 0.5 A
